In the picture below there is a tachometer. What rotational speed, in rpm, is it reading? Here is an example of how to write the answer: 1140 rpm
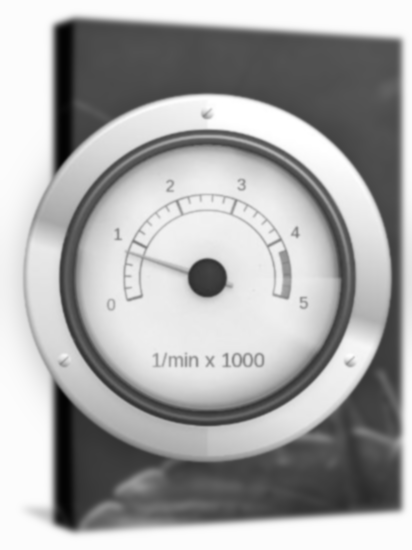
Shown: 800 rpm
